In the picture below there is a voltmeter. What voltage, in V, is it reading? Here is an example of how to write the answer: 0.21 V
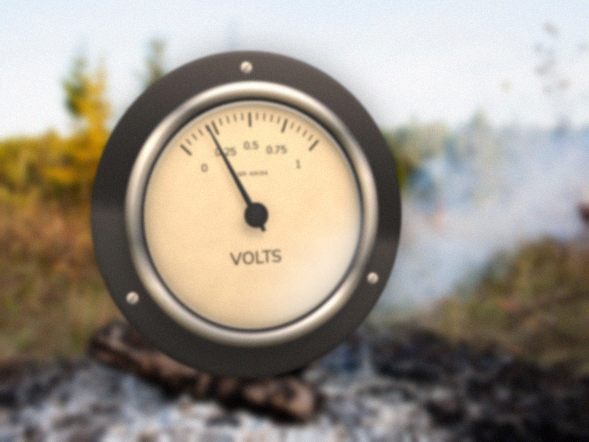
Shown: 0.2 V
